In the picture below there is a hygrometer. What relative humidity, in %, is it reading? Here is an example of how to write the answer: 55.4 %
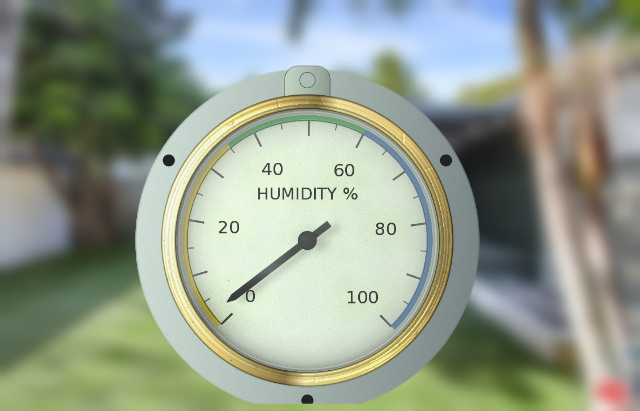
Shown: 2.5 %
